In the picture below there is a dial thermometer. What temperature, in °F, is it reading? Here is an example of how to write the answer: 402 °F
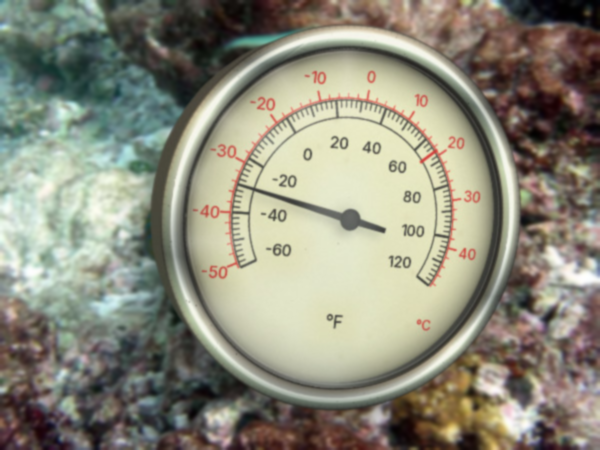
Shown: -30 °F
